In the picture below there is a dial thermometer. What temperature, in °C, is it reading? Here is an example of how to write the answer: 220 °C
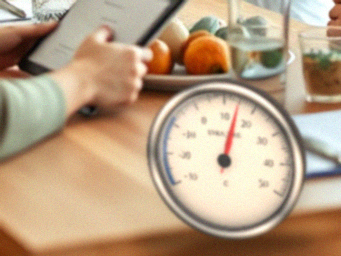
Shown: 15 °C
